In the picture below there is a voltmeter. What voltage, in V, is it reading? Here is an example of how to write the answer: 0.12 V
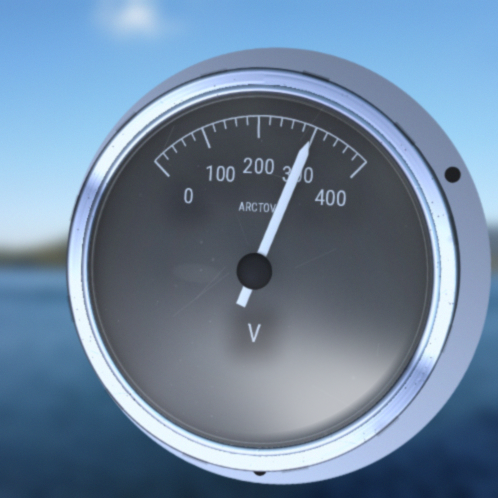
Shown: 300 V
